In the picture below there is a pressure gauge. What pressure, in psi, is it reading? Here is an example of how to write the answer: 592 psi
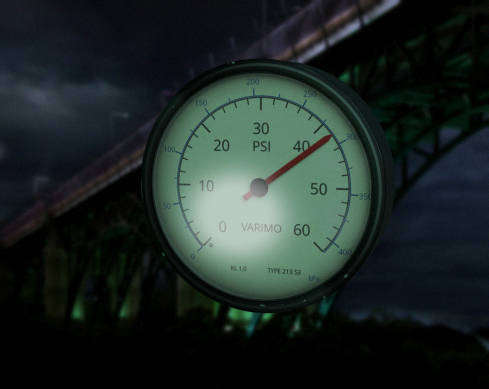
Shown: 42 psi
